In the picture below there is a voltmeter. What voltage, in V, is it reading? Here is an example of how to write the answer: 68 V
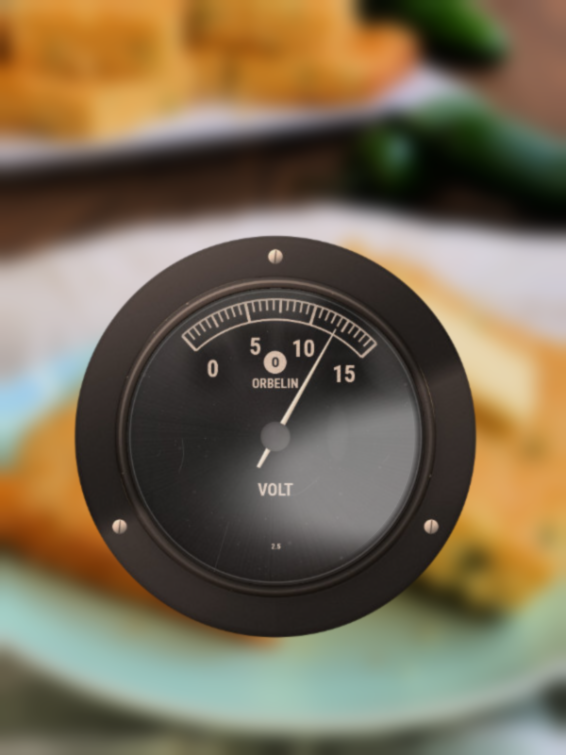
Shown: 12 V
